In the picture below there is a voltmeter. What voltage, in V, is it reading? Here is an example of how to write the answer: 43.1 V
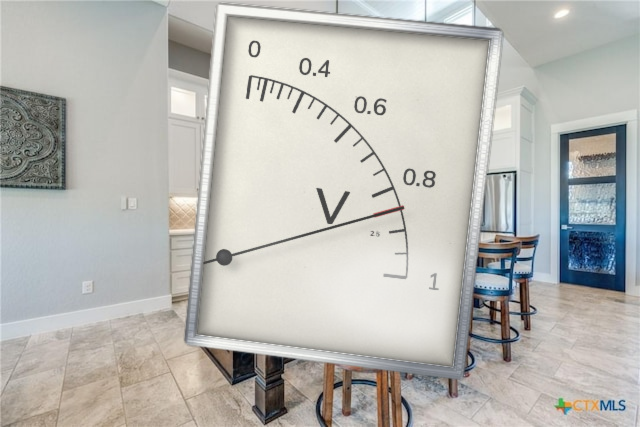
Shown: 0.85 V
